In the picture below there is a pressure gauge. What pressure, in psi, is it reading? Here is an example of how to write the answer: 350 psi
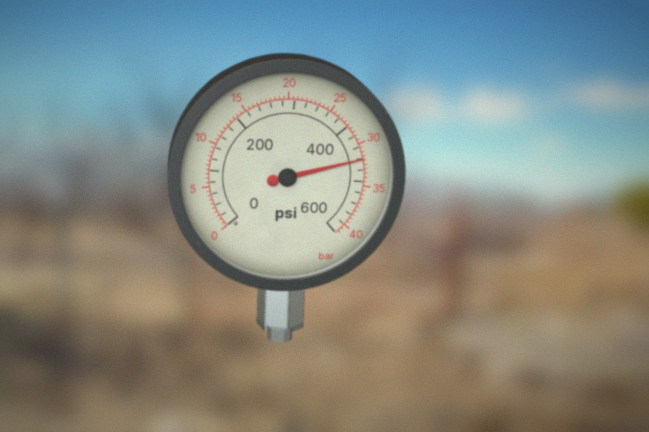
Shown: 460 psi
